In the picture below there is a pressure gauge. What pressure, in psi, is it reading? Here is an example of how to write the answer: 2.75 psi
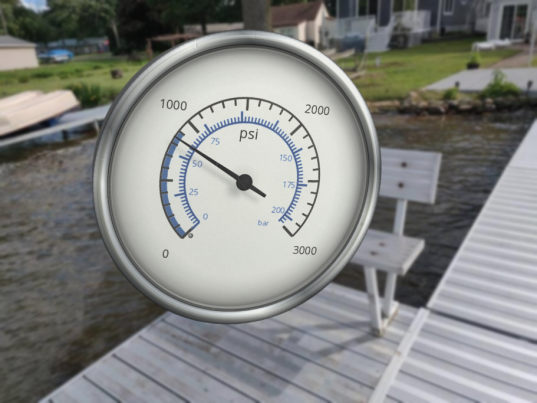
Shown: 850 psi
